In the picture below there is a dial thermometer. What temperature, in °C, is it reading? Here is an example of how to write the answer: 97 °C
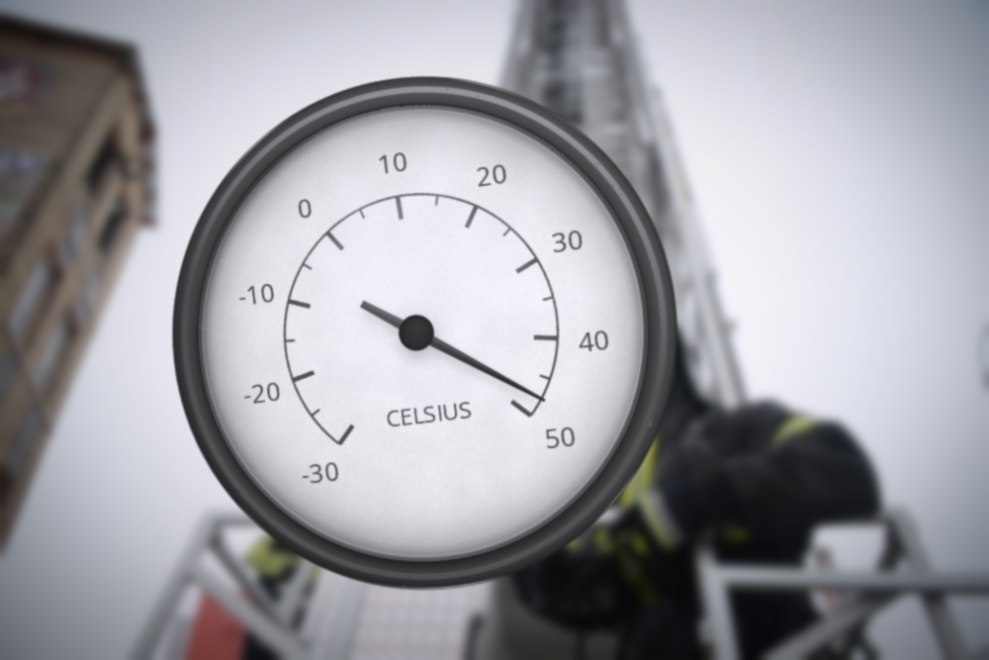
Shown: 47.5 °C
